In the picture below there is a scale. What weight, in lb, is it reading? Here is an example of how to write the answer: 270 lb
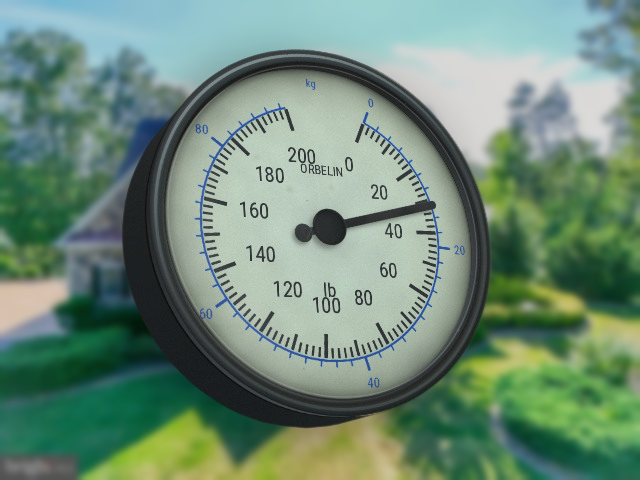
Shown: 32 lb
